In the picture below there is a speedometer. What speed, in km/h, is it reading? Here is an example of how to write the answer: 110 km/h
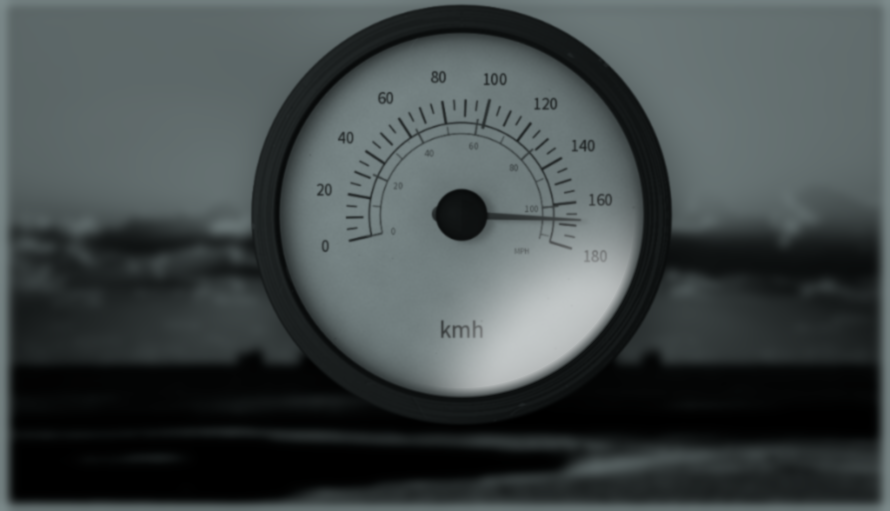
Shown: 167.5 km/h
